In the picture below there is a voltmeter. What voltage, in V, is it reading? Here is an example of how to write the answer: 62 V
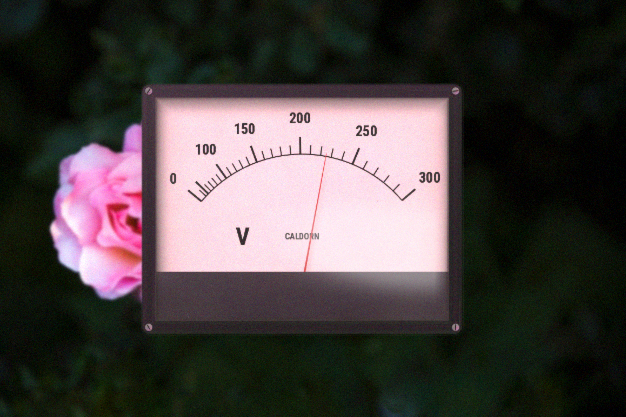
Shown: 225 V
